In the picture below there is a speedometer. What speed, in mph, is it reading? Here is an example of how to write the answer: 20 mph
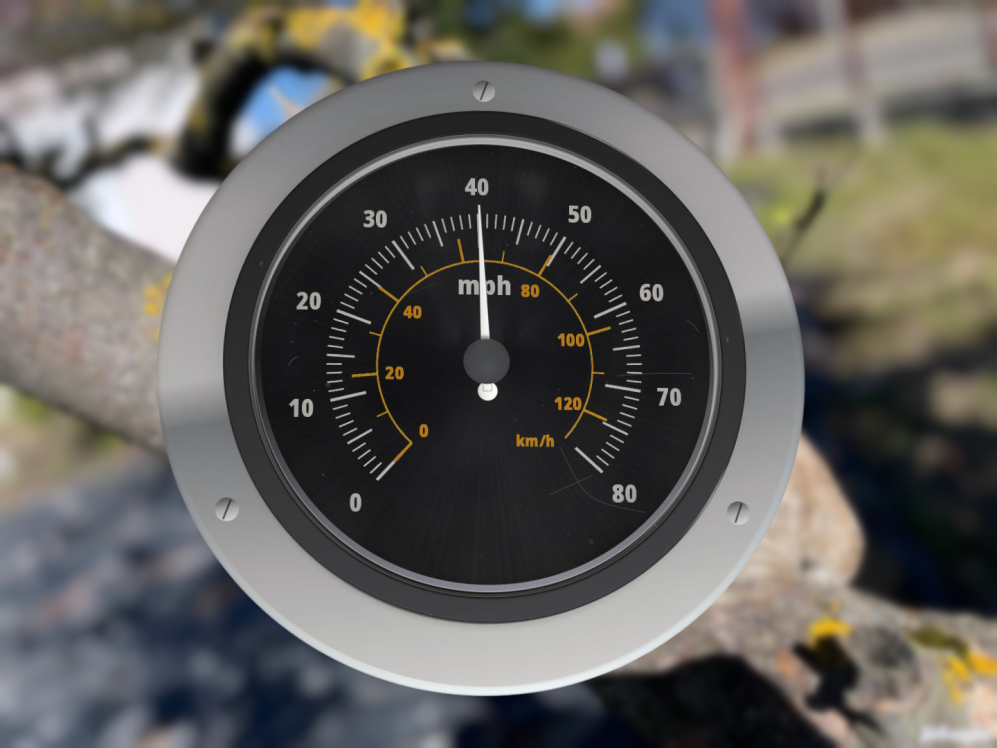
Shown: 40 mph
